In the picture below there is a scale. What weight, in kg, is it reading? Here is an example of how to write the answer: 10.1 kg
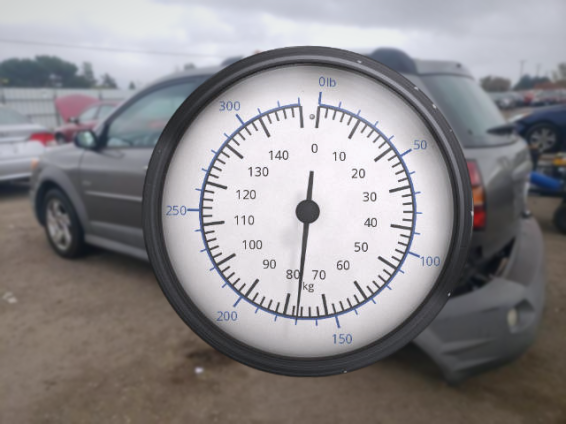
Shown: 77 kg
